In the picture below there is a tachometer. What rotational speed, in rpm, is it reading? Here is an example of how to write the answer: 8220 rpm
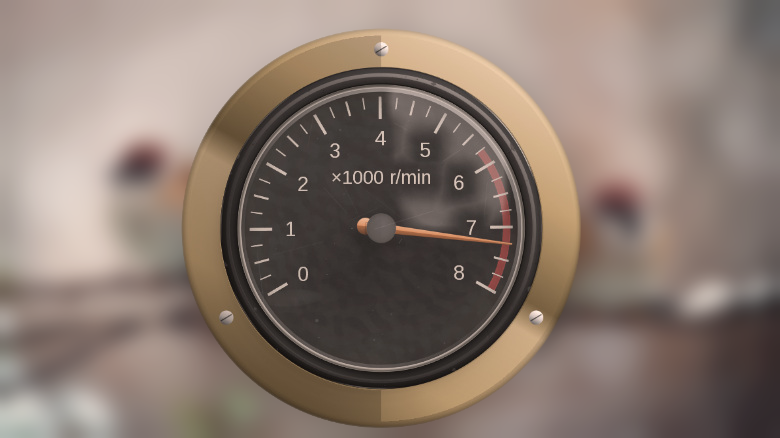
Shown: 7250 rpm
